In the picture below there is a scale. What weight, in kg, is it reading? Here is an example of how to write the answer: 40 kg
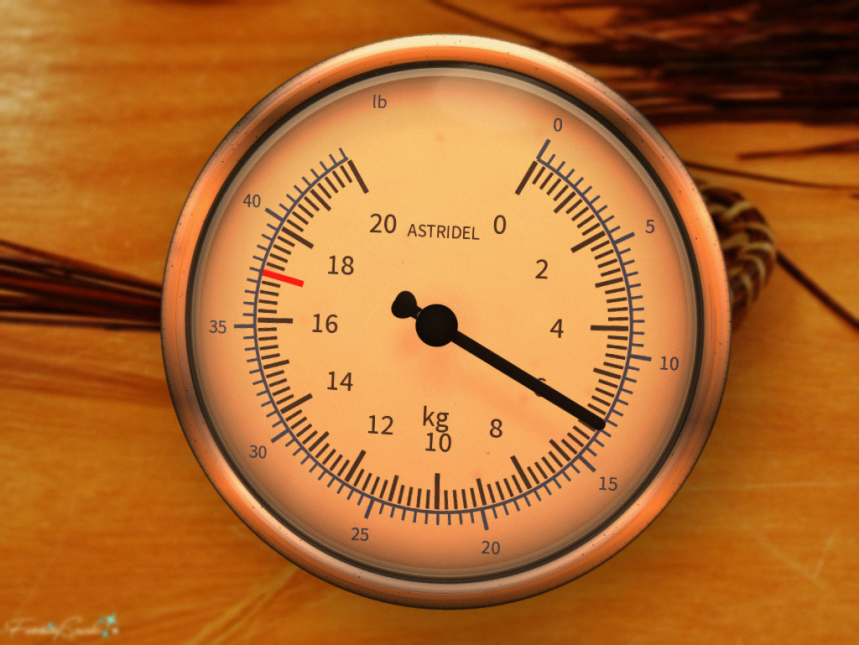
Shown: 6 kg
